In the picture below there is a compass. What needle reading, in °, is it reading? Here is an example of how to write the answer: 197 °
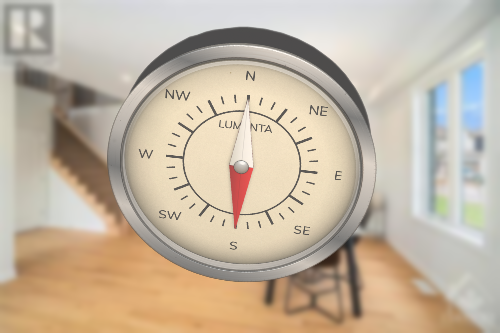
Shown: 180 °
